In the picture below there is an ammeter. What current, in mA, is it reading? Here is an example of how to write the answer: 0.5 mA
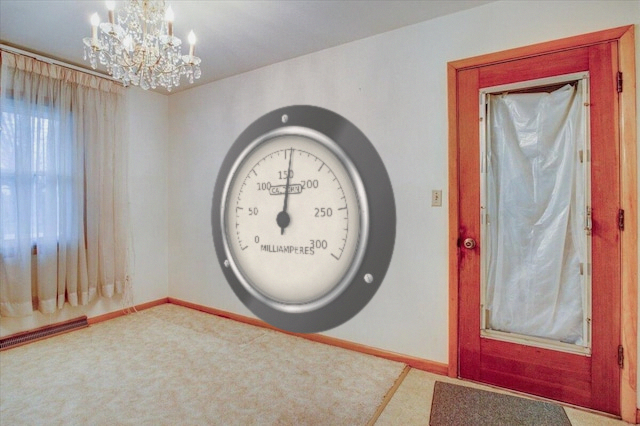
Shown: 160 mA
